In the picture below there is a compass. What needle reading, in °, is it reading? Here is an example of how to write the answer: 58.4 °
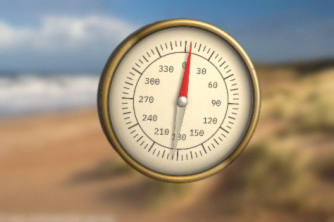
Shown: 5 °
